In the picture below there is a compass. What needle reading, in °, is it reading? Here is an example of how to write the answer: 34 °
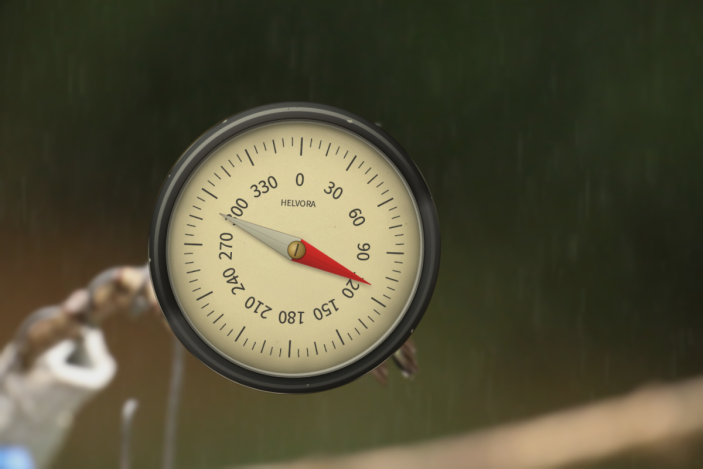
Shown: 112.5 °
